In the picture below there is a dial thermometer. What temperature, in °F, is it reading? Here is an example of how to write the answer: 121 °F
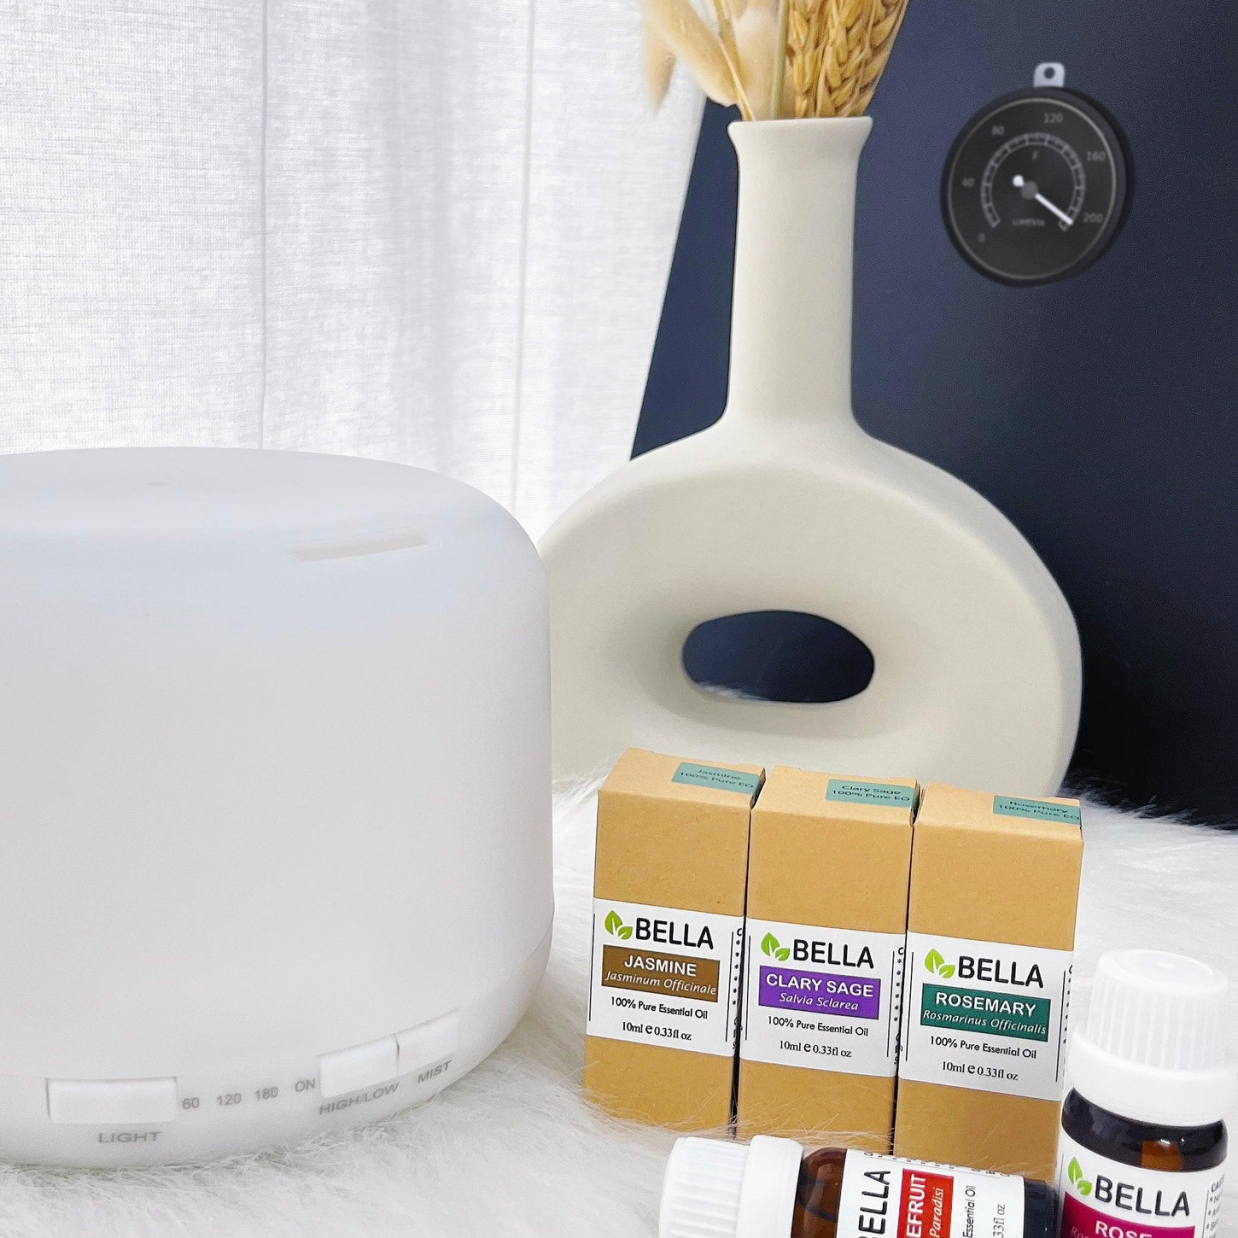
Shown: 210 °F
